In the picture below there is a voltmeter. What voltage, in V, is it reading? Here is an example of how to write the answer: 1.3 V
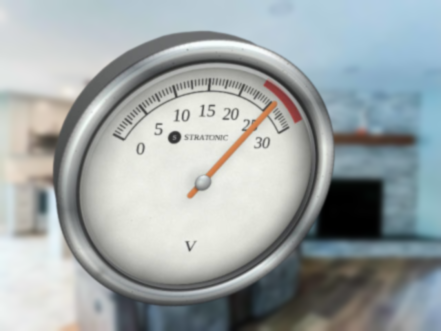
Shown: 25 V
